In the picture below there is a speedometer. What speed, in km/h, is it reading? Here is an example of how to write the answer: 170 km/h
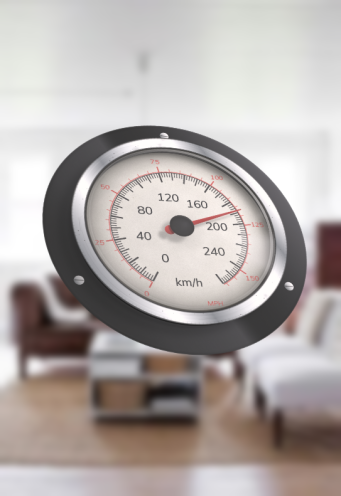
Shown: 190 km/h
